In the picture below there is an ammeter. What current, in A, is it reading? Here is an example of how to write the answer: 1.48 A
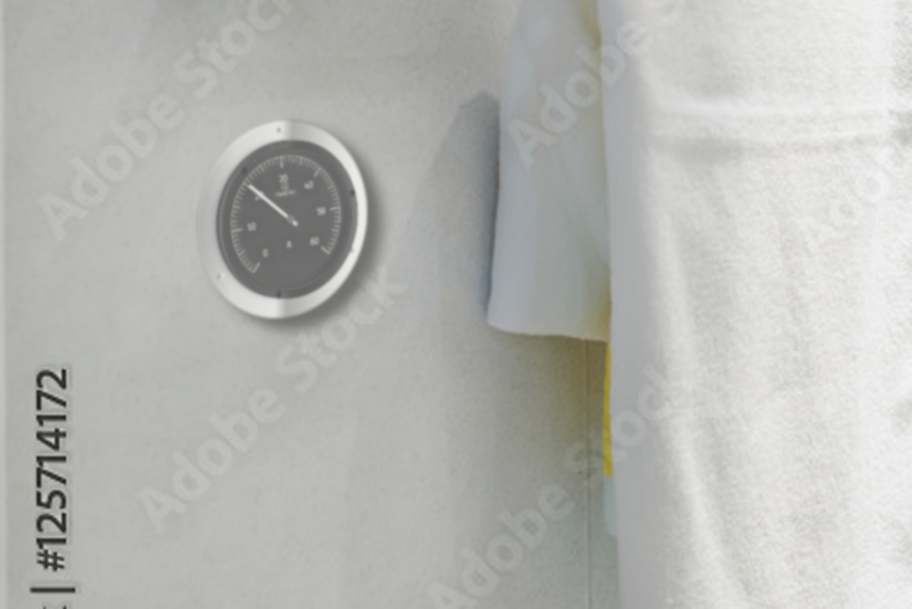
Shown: 20 A
